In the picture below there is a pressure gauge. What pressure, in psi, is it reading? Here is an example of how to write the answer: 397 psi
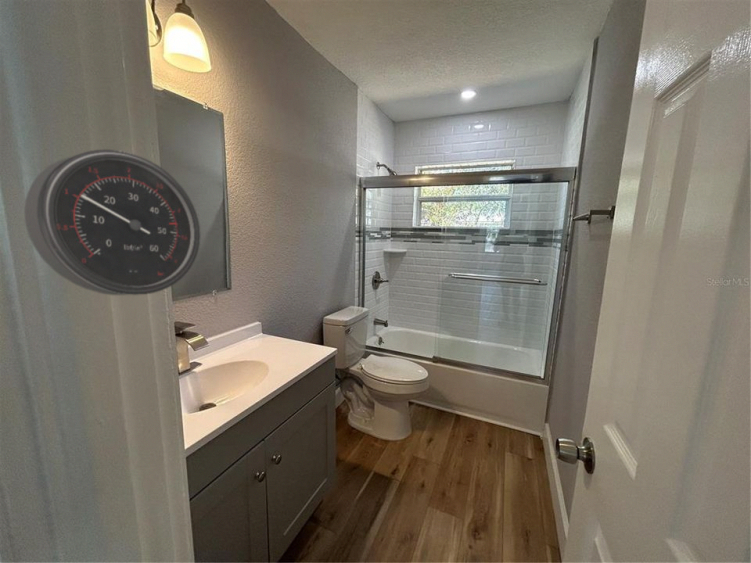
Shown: 15 psi
